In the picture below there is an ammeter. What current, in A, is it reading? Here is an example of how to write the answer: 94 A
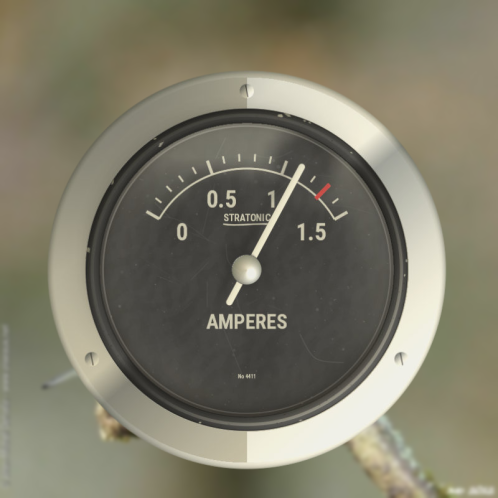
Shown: 1.1 A
